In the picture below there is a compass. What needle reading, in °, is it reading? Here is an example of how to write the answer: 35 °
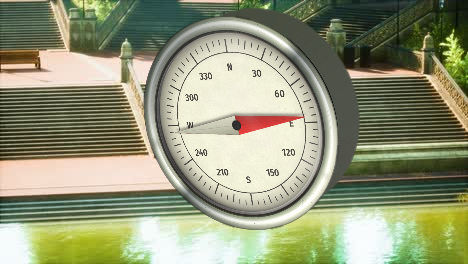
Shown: 85 °
